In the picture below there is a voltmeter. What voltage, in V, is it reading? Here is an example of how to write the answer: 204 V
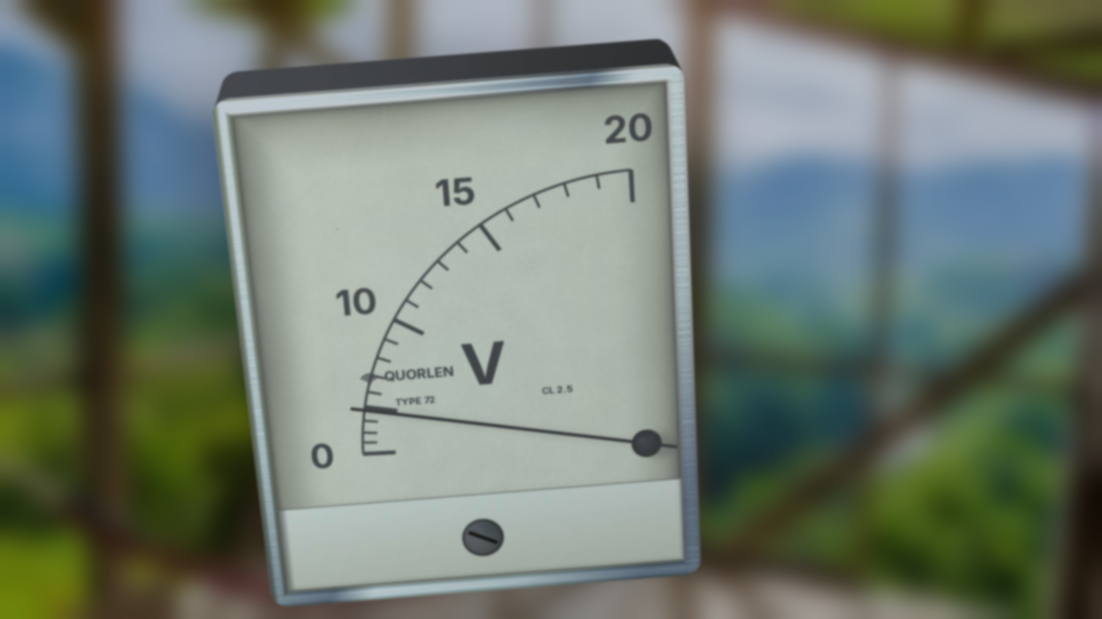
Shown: 5 V
